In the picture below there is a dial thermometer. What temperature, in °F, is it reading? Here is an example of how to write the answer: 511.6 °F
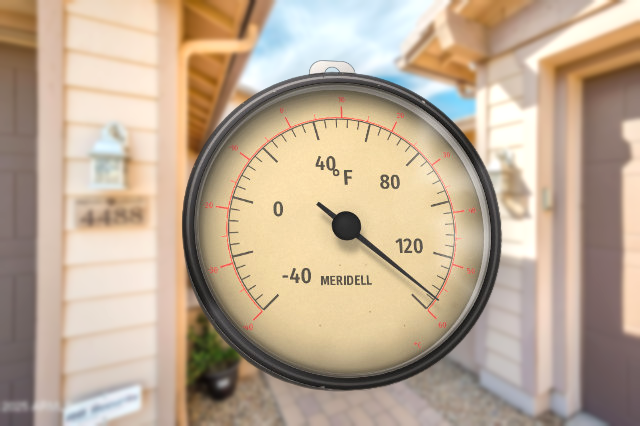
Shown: 136 °F
